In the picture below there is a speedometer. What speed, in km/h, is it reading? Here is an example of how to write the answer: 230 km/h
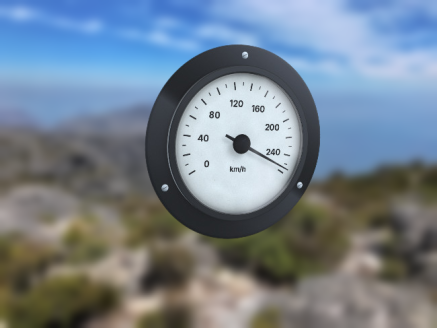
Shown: 255 km/h
